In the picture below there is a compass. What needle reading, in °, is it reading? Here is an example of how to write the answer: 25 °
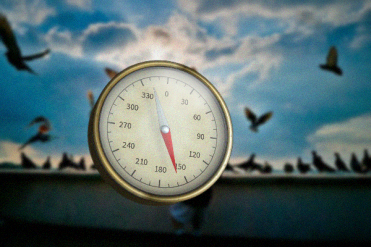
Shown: 160 °
